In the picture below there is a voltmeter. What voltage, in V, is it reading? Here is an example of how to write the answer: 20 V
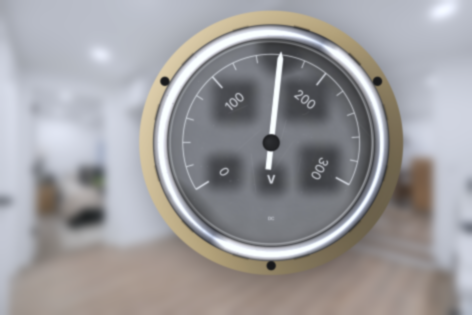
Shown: 160 V
